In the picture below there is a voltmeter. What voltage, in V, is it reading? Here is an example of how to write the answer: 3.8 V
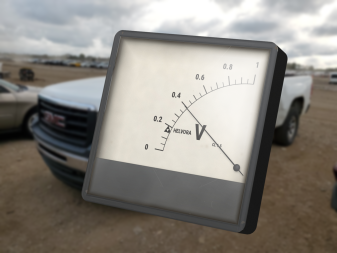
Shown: 0.4 V
